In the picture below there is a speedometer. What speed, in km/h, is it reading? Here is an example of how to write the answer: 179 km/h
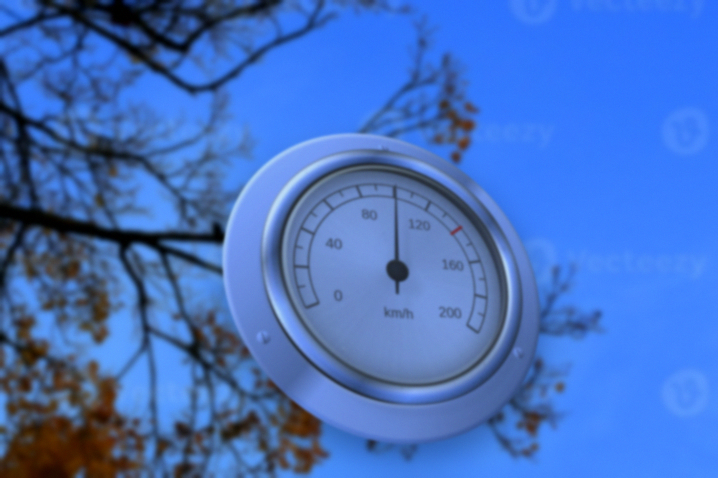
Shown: 100 km/h
